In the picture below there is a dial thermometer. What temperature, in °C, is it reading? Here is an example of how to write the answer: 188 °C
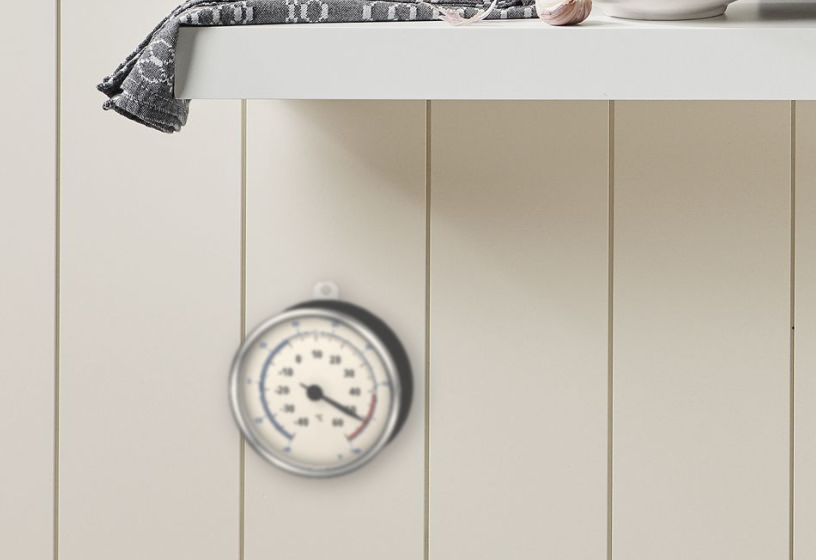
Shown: 50 °C
